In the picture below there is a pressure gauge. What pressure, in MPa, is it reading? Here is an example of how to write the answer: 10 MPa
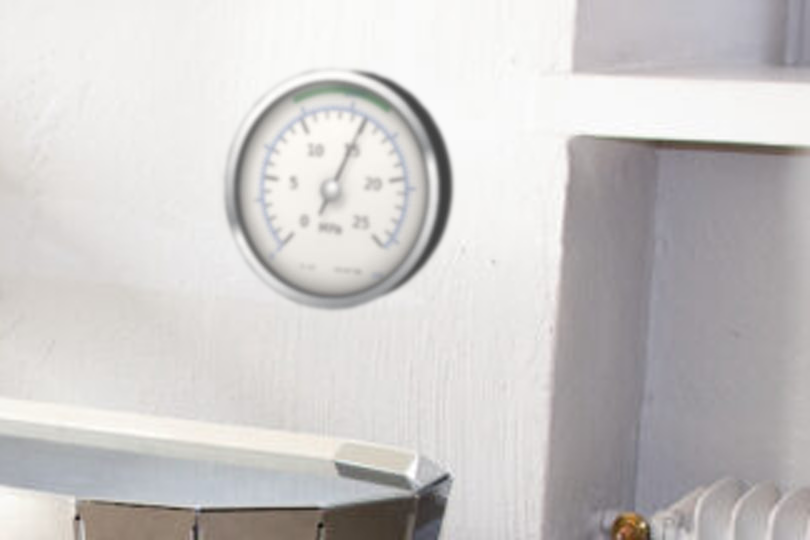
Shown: 15 MPa
